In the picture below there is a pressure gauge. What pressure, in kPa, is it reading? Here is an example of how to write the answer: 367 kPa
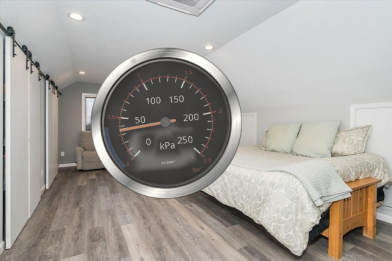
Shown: 35 kPa
